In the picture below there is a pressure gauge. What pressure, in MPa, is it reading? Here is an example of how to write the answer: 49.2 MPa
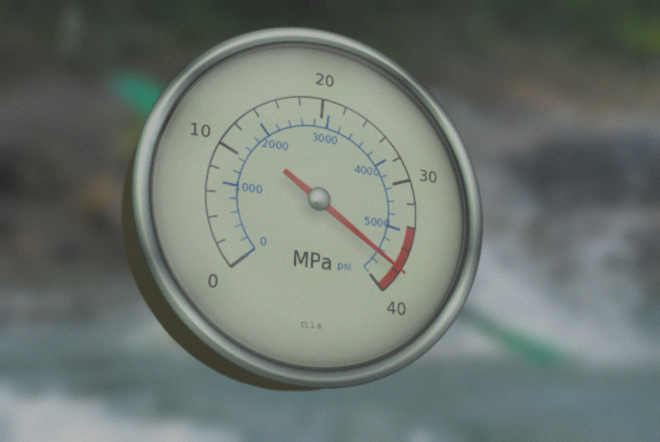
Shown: 38 MPa
